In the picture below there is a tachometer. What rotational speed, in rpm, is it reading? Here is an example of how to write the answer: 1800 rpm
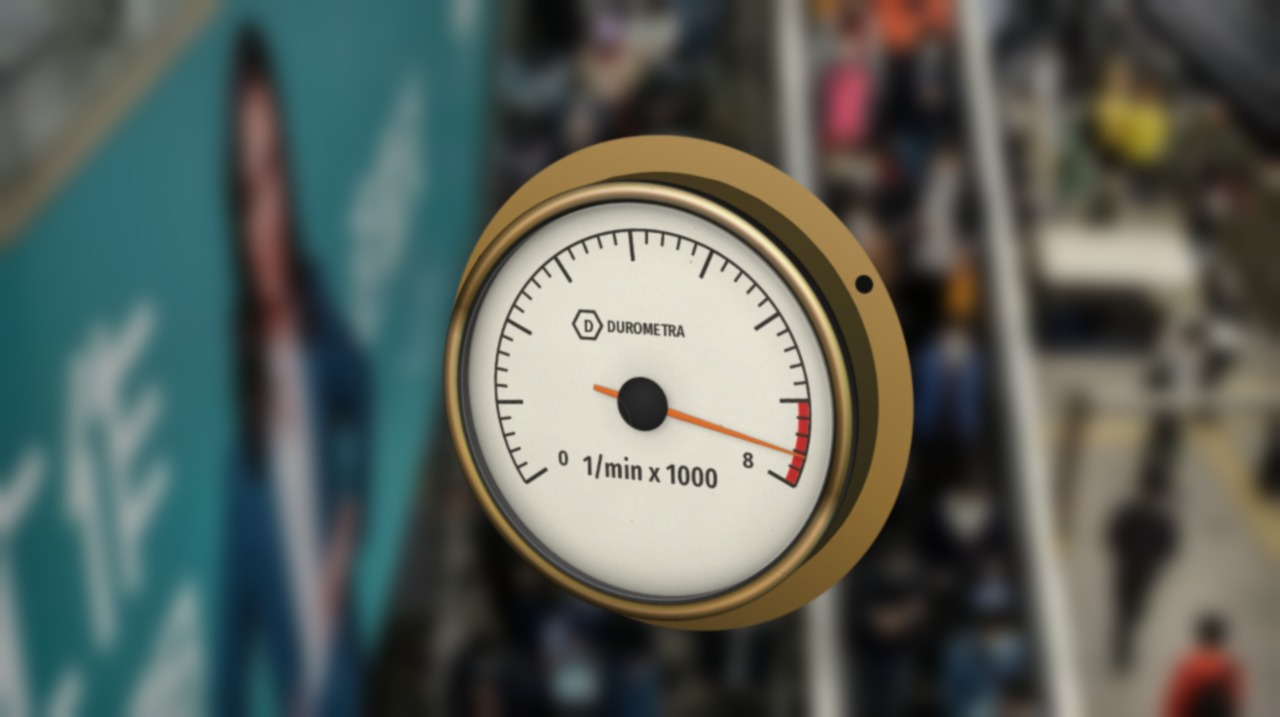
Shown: 7600 rpm
